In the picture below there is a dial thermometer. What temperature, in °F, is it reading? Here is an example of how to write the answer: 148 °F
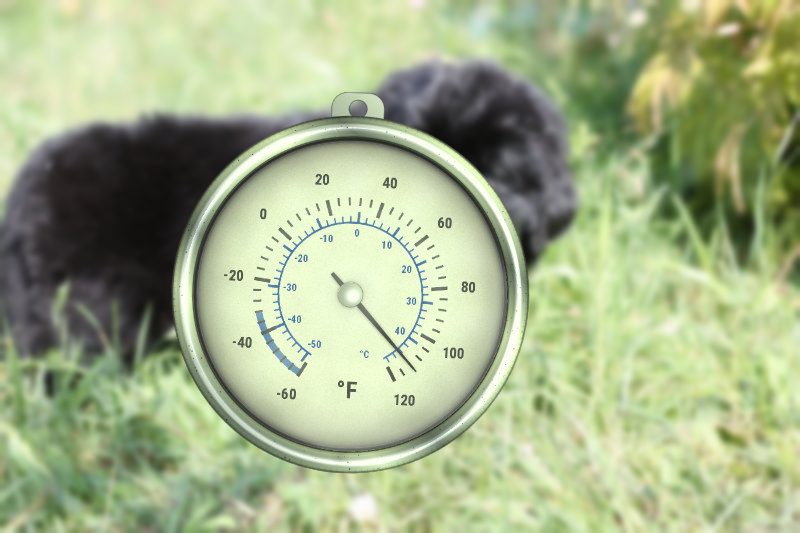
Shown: 112 °F
